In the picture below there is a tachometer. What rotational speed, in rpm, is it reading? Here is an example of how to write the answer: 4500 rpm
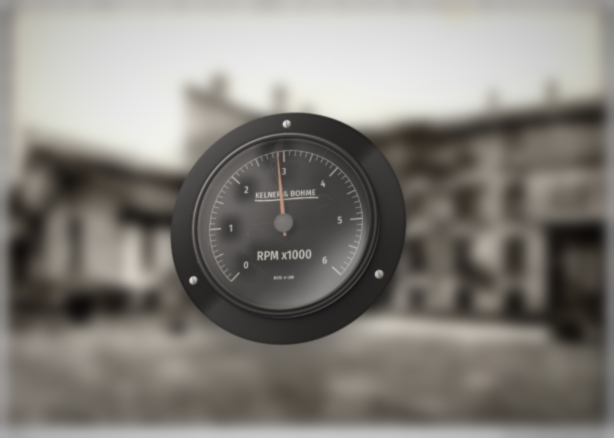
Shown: 2900 rpm
